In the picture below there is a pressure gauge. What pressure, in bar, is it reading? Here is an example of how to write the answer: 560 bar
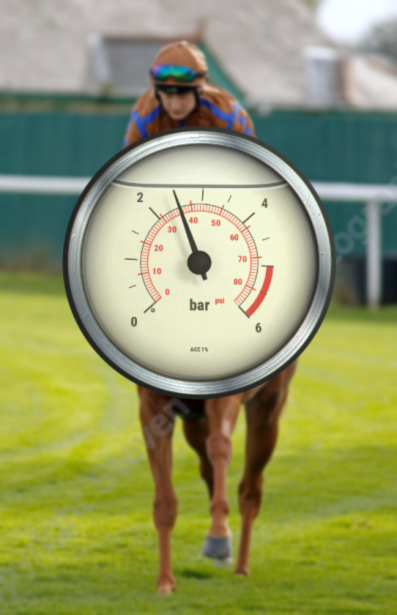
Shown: 2.5 bar
